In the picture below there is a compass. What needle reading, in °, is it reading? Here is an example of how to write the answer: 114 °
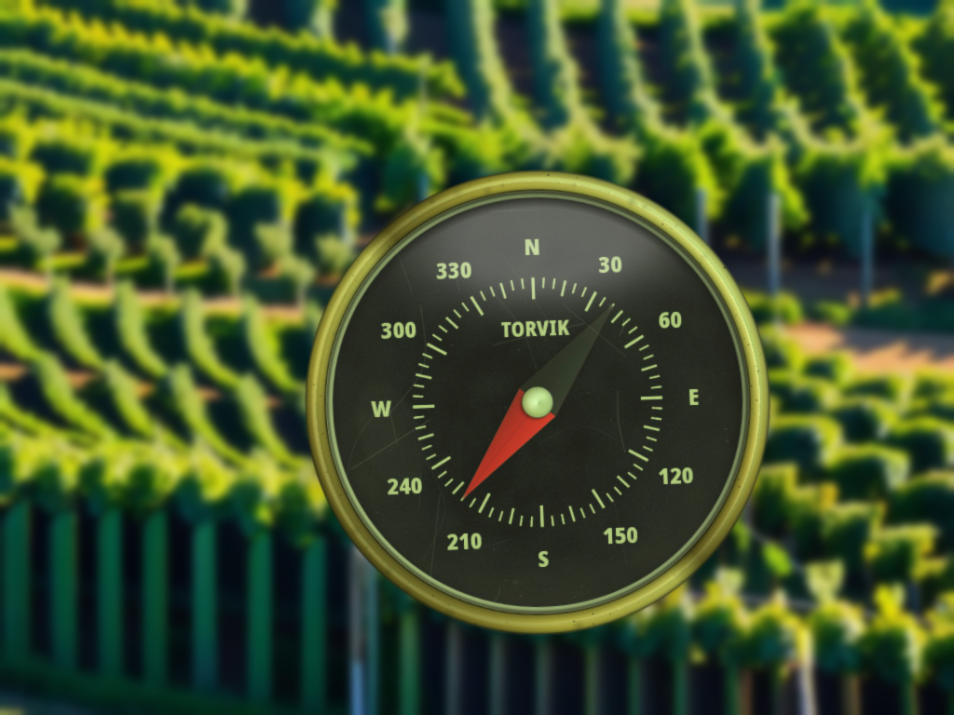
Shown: 220 °
